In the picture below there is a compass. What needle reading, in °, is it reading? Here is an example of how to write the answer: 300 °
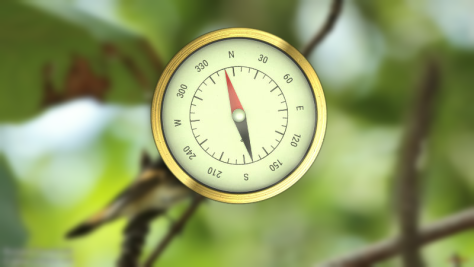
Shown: 350 °
